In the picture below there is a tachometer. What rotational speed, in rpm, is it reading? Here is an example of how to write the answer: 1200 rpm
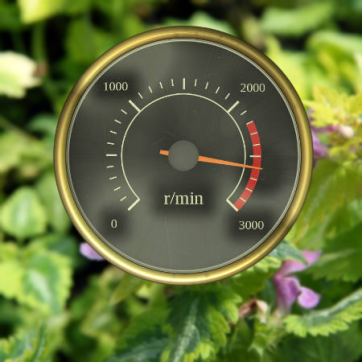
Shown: 2600 rpm
